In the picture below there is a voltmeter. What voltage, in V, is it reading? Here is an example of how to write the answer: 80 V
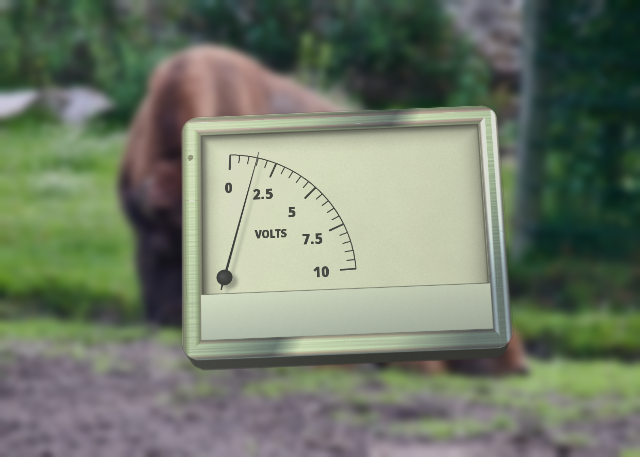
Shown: 1.5 V
